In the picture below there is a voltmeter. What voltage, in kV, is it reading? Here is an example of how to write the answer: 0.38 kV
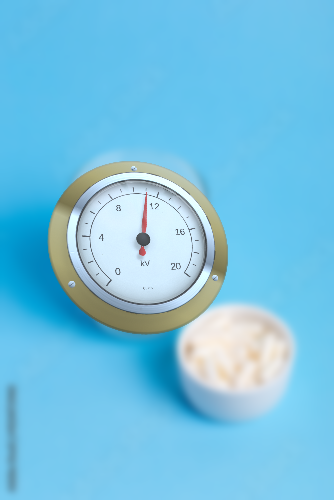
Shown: 11 kV
